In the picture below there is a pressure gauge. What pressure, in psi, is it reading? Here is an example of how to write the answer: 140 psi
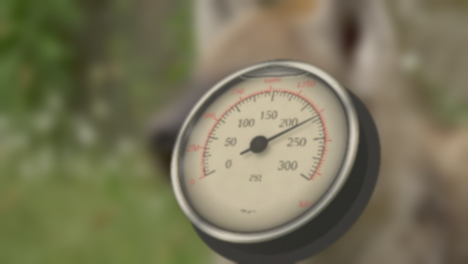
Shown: 225 psi
